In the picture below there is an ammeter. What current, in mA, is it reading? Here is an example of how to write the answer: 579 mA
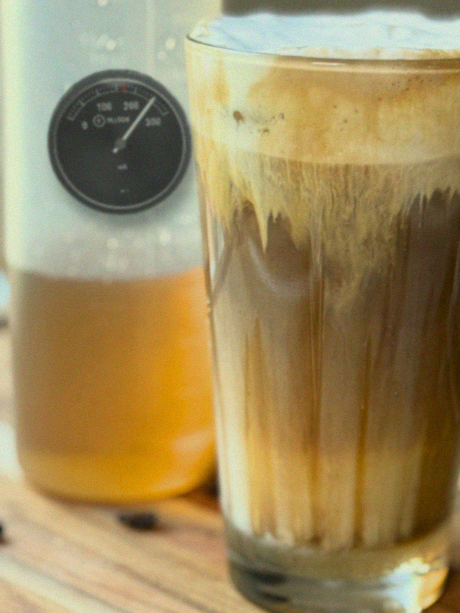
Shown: 250 mA
